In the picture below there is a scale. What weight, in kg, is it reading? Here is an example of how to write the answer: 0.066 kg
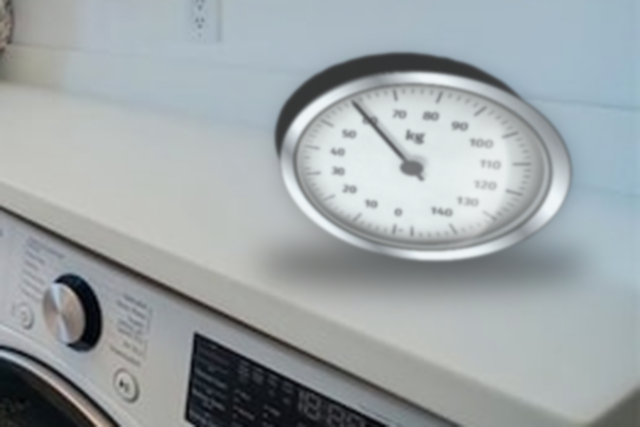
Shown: 60 kg
